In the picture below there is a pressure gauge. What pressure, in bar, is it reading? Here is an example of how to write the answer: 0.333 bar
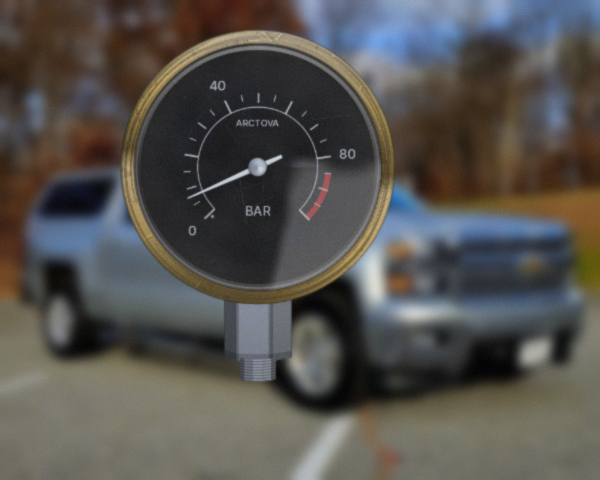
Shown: 7.5 bar
